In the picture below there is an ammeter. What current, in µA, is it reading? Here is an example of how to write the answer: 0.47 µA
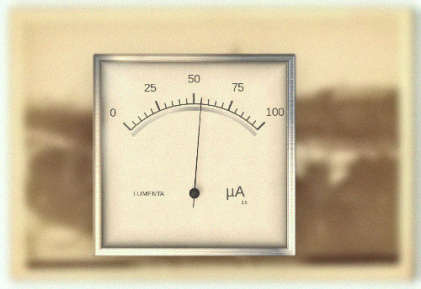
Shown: 55 µA
